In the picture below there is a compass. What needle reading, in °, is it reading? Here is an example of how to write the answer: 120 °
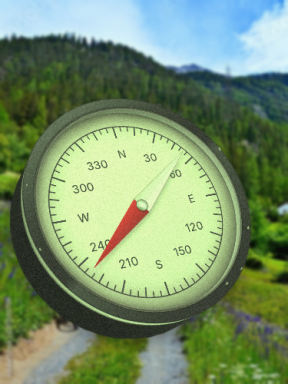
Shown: 232.5 °
